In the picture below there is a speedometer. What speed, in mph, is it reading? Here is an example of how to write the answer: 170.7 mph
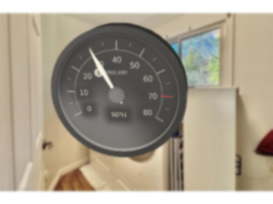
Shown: 30 mph
